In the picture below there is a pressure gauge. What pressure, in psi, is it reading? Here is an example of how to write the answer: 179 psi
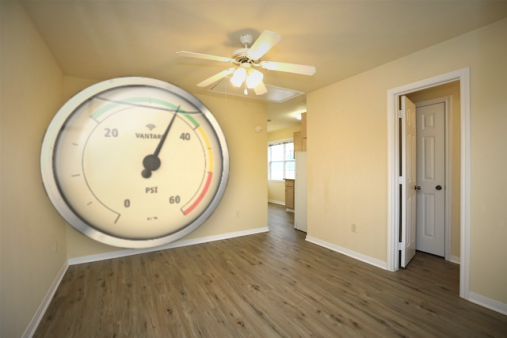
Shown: 35 psi
